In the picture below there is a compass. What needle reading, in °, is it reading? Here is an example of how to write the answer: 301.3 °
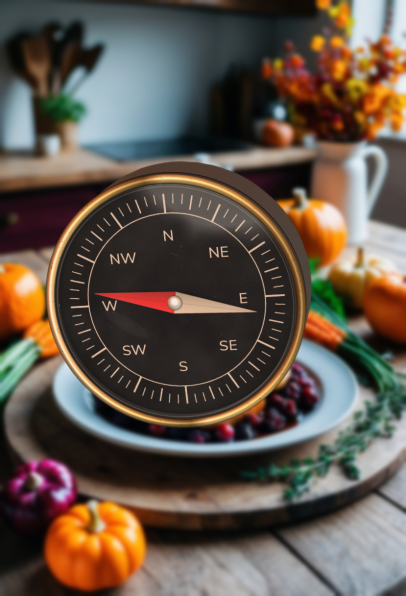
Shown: 280 °
